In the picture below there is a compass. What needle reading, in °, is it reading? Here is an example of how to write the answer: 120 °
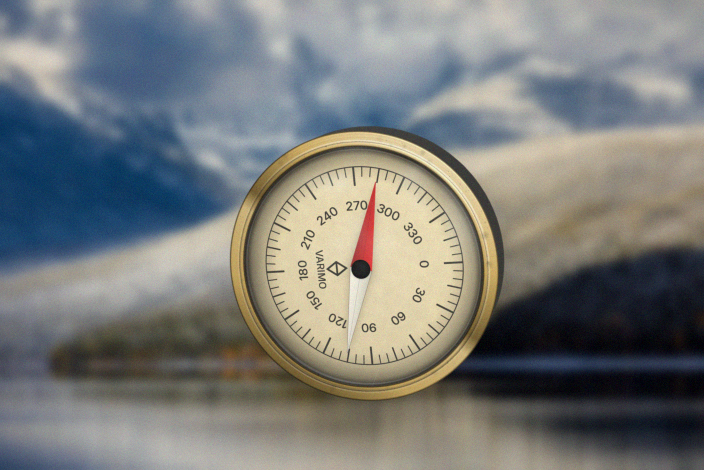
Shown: 285 °
